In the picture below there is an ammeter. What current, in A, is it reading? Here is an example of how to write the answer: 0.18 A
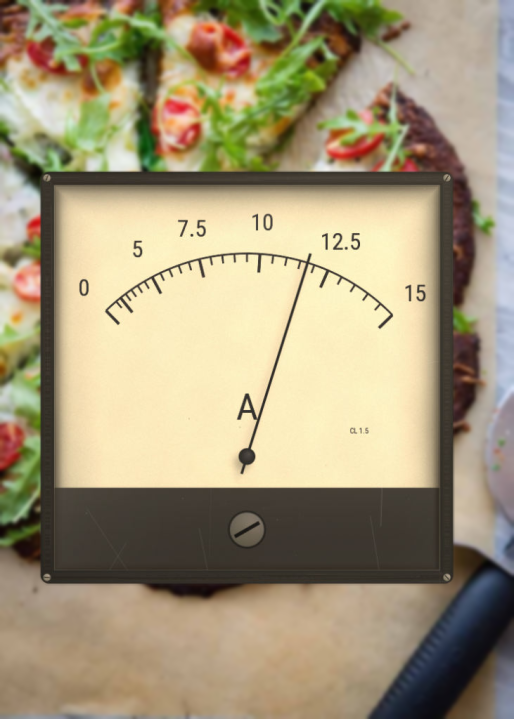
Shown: 11.75 A
